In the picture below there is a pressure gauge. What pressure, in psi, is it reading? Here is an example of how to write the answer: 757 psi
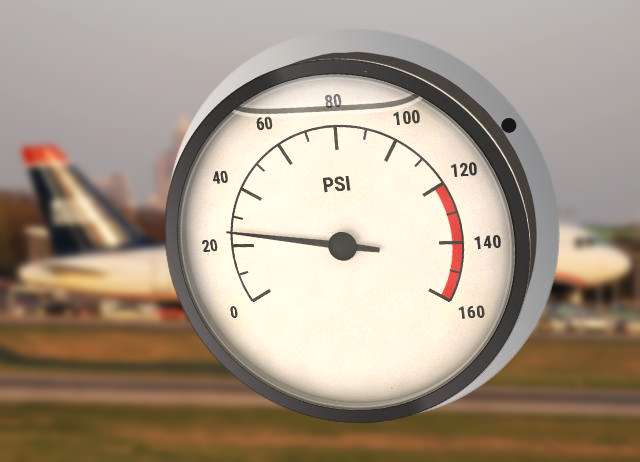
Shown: 25 psi
